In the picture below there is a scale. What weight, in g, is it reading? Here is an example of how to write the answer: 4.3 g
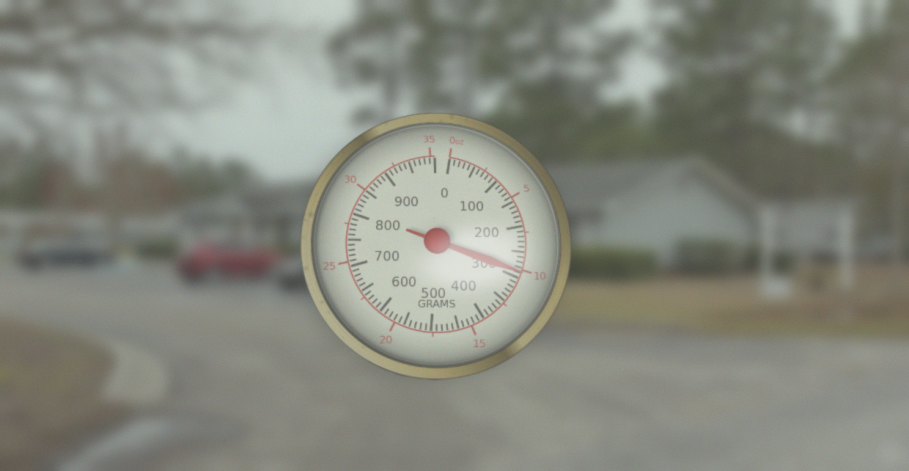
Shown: 290 g
